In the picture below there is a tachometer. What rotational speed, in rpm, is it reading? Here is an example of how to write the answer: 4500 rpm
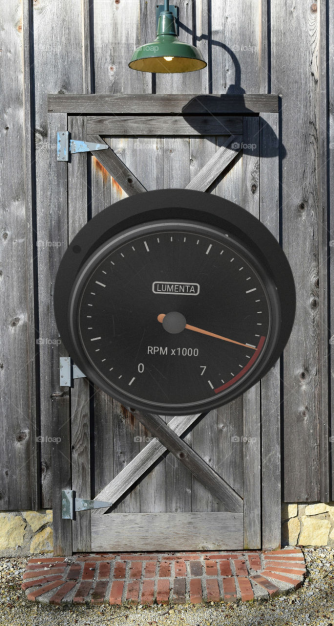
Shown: 6000 rpm
